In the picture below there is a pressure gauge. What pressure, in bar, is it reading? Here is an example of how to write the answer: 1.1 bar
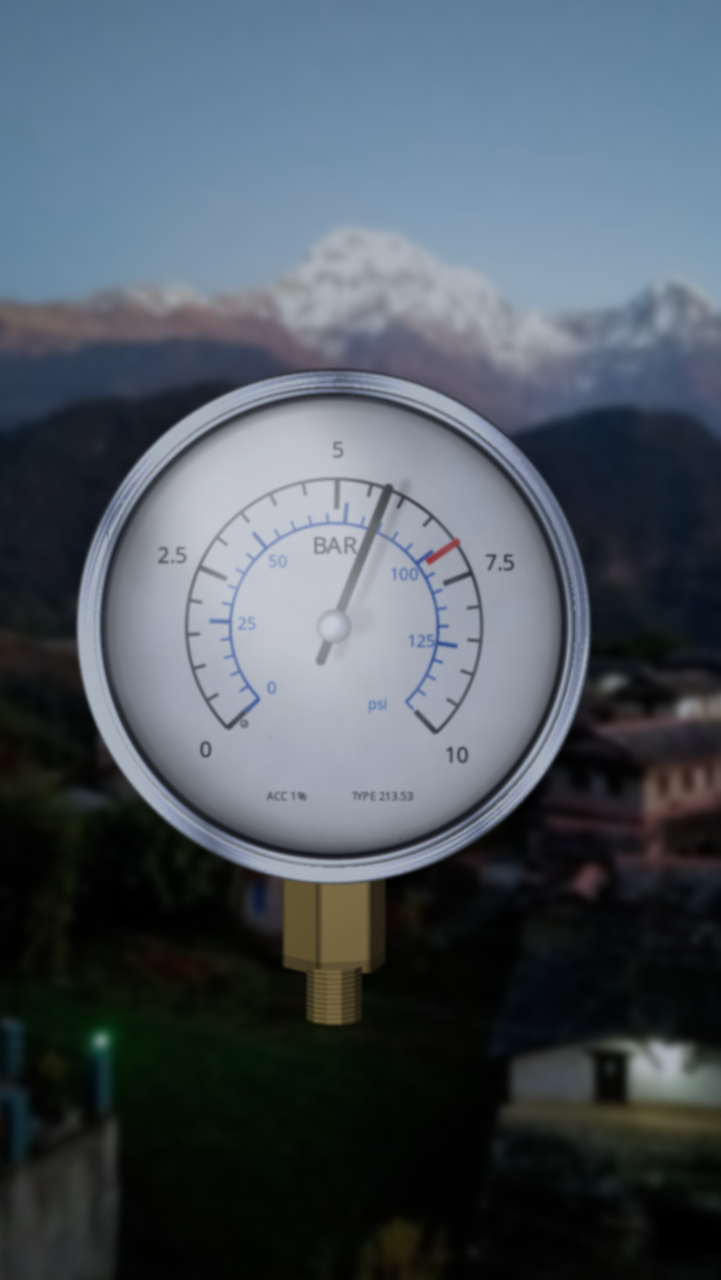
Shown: 5.75 bar
